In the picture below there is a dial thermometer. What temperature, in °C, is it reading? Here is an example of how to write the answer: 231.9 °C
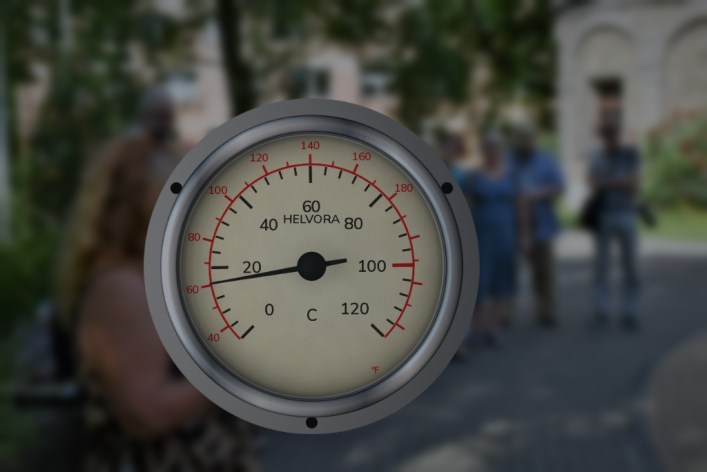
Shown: 16 °C
